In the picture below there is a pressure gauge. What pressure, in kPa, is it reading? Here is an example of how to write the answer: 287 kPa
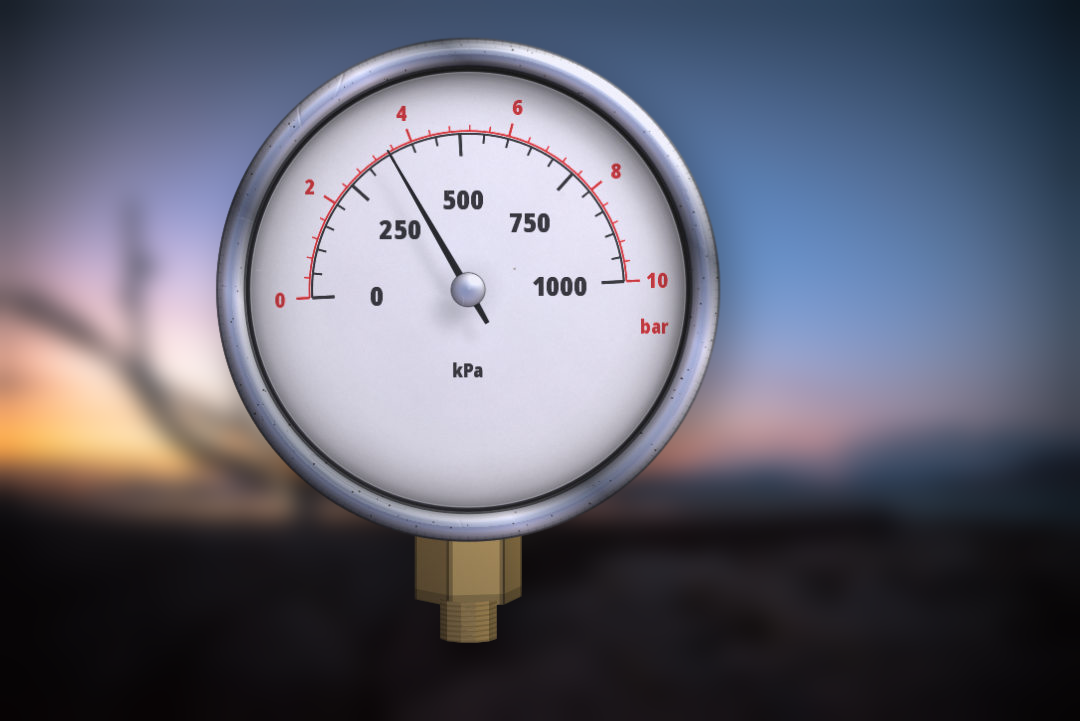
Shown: 350 kPa
